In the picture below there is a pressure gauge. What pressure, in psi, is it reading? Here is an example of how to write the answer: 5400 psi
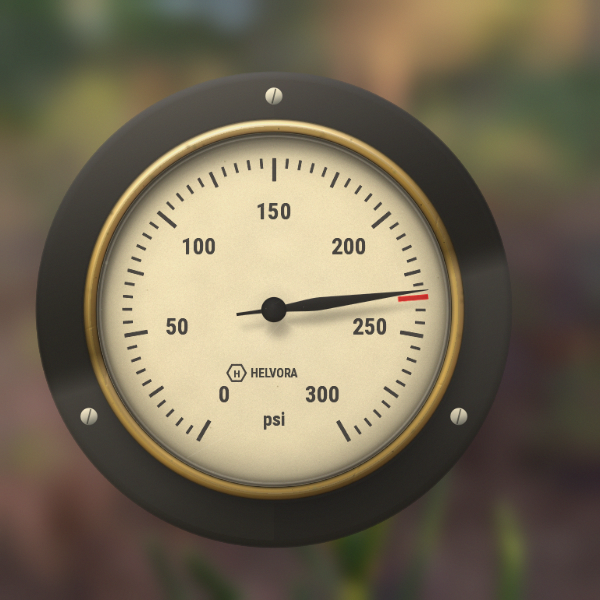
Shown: 232.5 psi
